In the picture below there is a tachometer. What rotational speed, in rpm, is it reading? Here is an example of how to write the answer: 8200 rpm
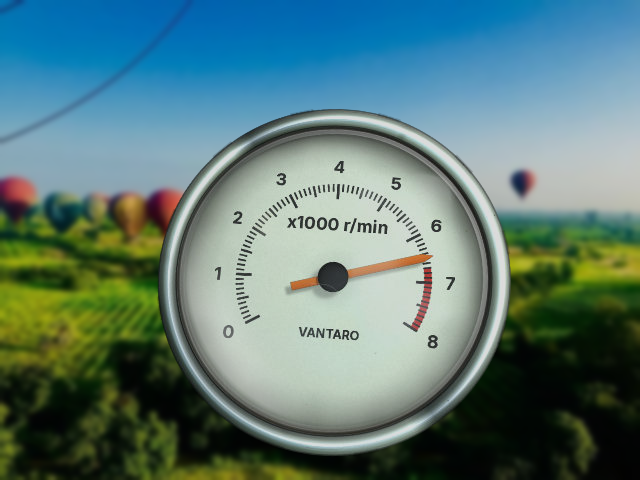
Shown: 6500 rpm
